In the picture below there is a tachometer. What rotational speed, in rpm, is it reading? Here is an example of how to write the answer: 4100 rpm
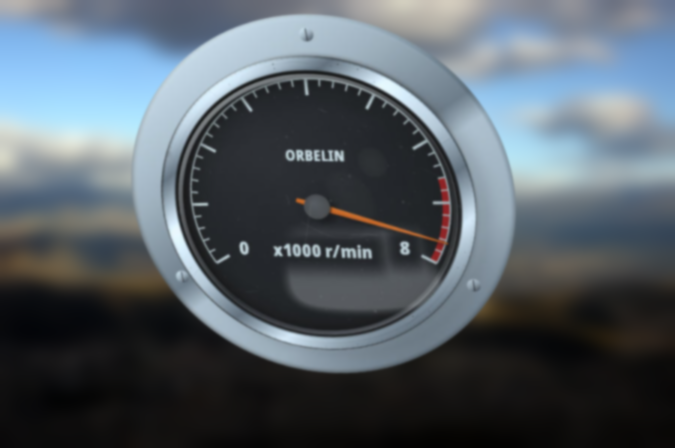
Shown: 7600 rpm
